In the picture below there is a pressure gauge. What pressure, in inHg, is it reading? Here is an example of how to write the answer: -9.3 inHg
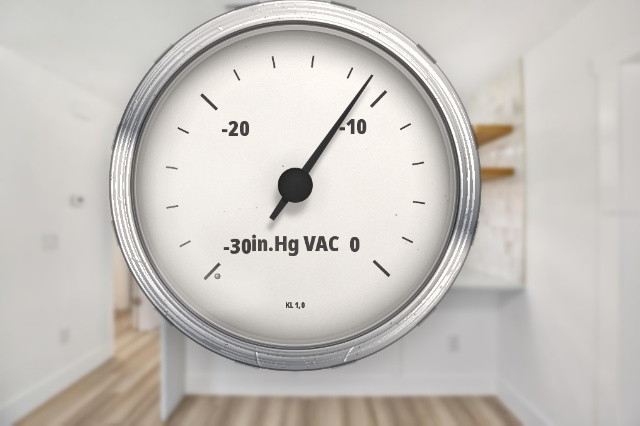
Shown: -11 inHg
